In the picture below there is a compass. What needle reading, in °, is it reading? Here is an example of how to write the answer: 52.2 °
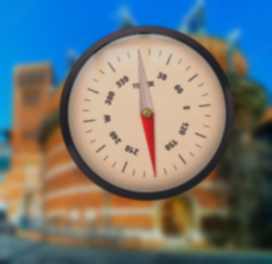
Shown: 180 °
